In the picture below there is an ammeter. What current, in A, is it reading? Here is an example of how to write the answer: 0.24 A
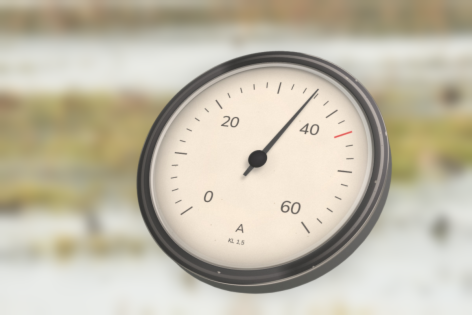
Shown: 36 A
